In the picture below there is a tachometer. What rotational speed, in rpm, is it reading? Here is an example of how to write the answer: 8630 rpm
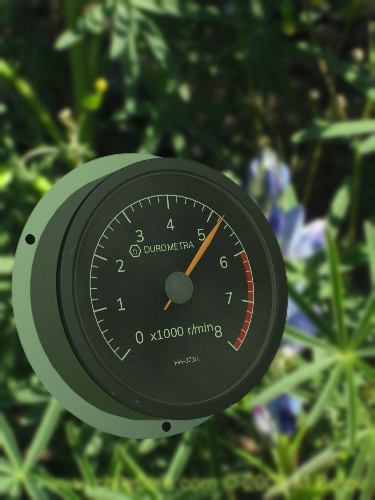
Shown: 5200 rpm
